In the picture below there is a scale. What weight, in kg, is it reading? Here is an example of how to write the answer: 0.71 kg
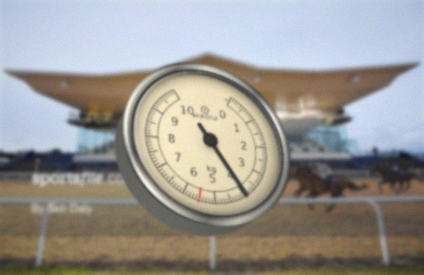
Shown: 4 kg
